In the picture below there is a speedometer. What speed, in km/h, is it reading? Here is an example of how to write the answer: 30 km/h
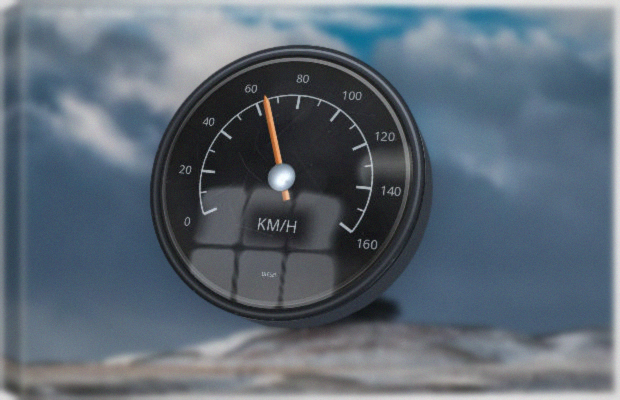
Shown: 65 km/h
